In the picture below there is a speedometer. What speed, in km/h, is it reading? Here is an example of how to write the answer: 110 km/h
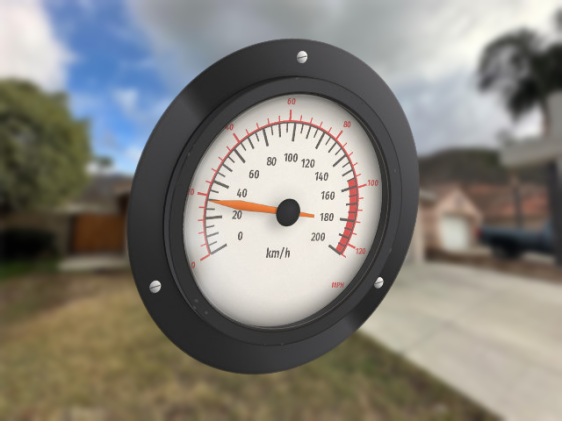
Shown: 30 km/h
